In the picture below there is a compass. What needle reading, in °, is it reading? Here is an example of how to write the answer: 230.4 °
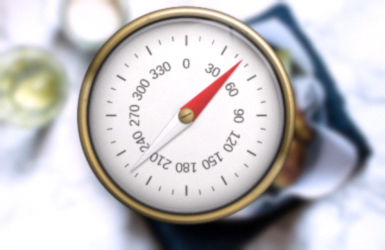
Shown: 45 °
